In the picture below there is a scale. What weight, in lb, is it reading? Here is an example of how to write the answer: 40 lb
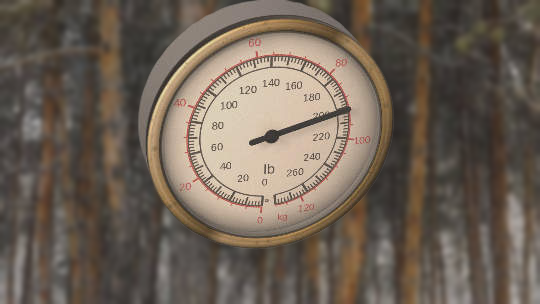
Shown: 200 lb
